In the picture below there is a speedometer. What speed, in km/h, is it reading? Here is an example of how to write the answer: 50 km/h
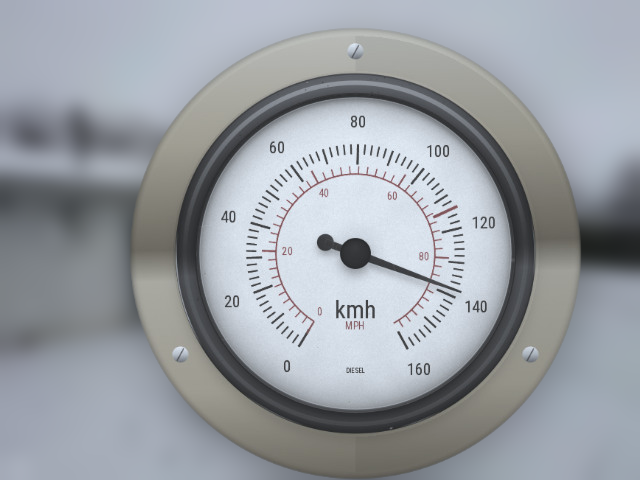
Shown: 138 km/h
